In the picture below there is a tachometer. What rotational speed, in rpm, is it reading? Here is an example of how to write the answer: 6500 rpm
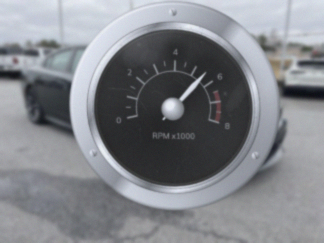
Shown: 5500 rpm
